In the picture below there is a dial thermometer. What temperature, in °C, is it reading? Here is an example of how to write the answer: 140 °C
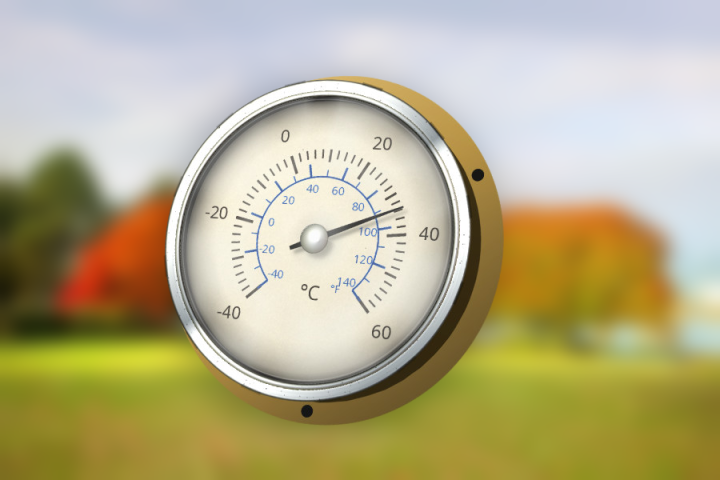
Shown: 34 °C
